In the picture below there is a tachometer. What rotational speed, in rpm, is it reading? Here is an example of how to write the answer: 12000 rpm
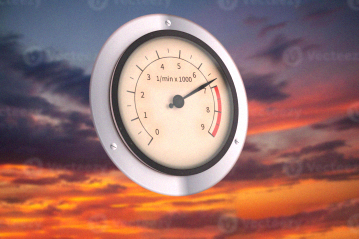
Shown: 6750 rpm
